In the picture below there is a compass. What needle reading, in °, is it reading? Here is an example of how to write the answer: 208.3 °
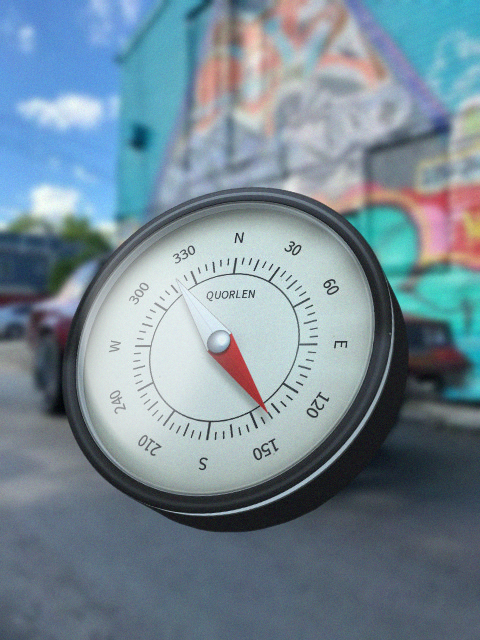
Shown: 140 °
